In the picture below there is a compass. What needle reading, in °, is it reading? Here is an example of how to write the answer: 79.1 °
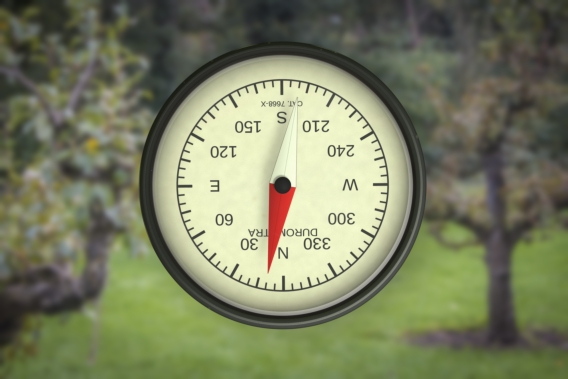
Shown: 10 °
